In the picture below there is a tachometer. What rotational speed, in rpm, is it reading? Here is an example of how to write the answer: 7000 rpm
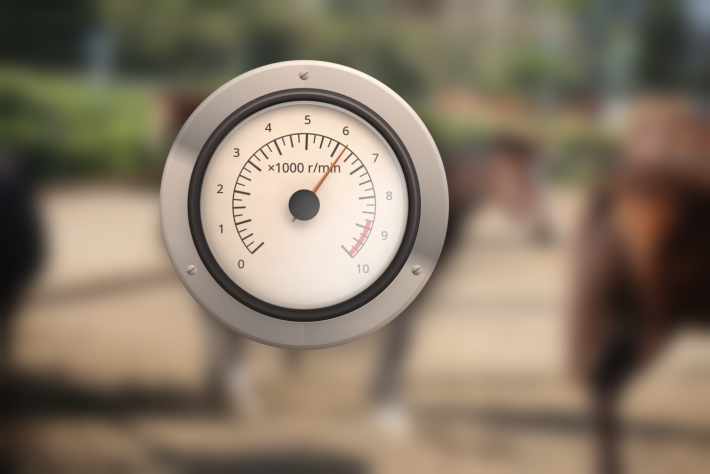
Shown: 6250 rpm
